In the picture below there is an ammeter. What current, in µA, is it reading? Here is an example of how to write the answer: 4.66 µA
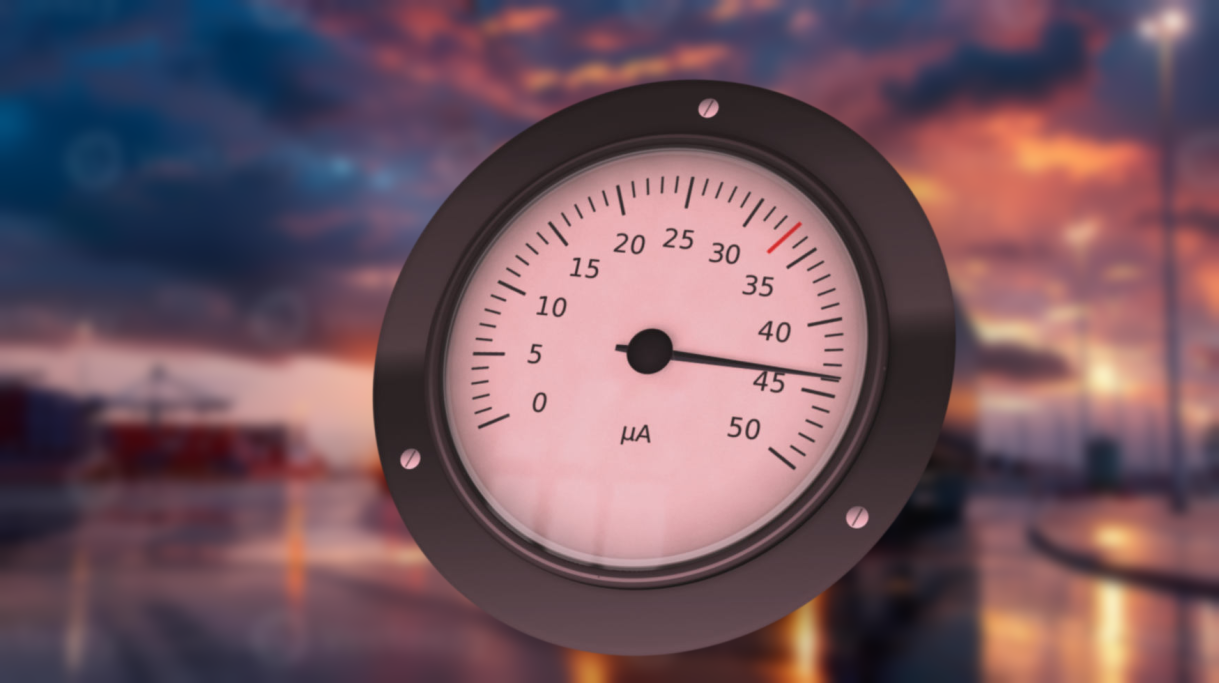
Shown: 44 µA
